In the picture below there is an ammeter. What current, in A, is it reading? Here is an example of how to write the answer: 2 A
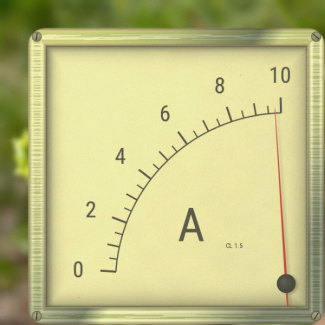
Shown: 9.75 A
